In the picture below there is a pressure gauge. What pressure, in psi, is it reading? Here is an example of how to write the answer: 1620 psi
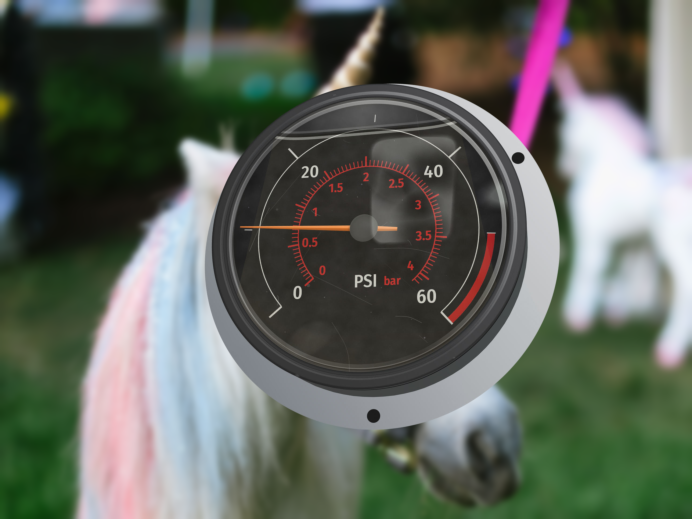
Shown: 10 psi
